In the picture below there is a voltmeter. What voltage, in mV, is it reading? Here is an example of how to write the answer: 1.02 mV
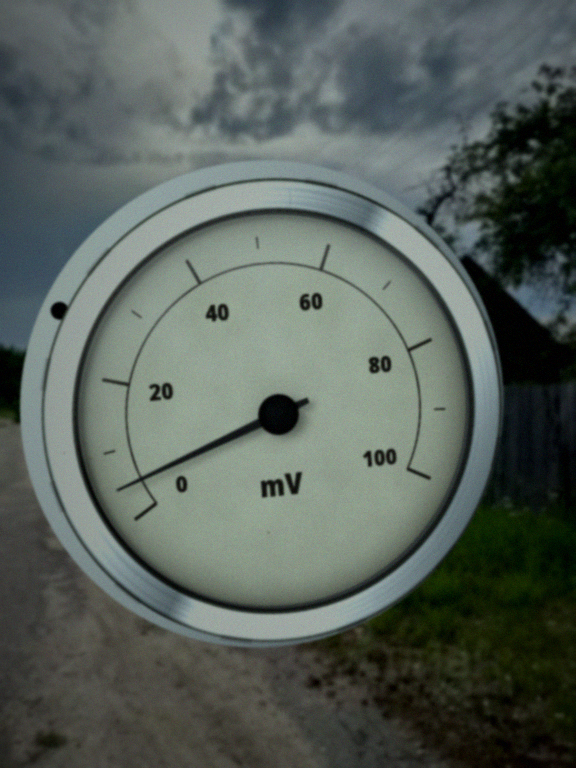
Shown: 5 mV
